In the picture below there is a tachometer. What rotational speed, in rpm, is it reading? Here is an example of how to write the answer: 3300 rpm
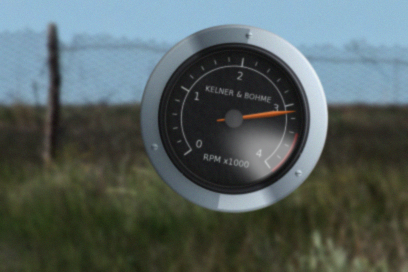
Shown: 3100 rpm
